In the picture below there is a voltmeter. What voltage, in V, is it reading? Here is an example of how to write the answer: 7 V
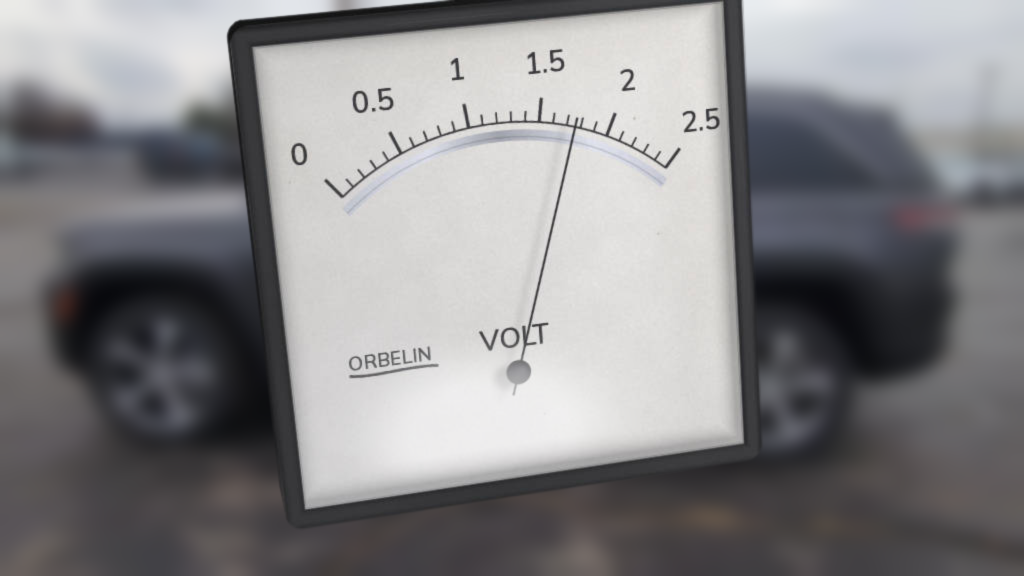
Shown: 1.75 V
